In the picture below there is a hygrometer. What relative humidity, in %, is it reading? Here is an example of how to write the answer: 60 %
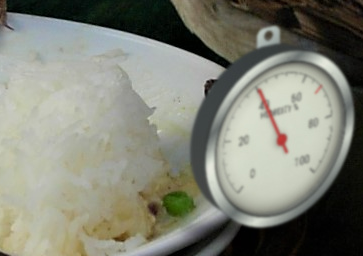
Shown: 40 %
